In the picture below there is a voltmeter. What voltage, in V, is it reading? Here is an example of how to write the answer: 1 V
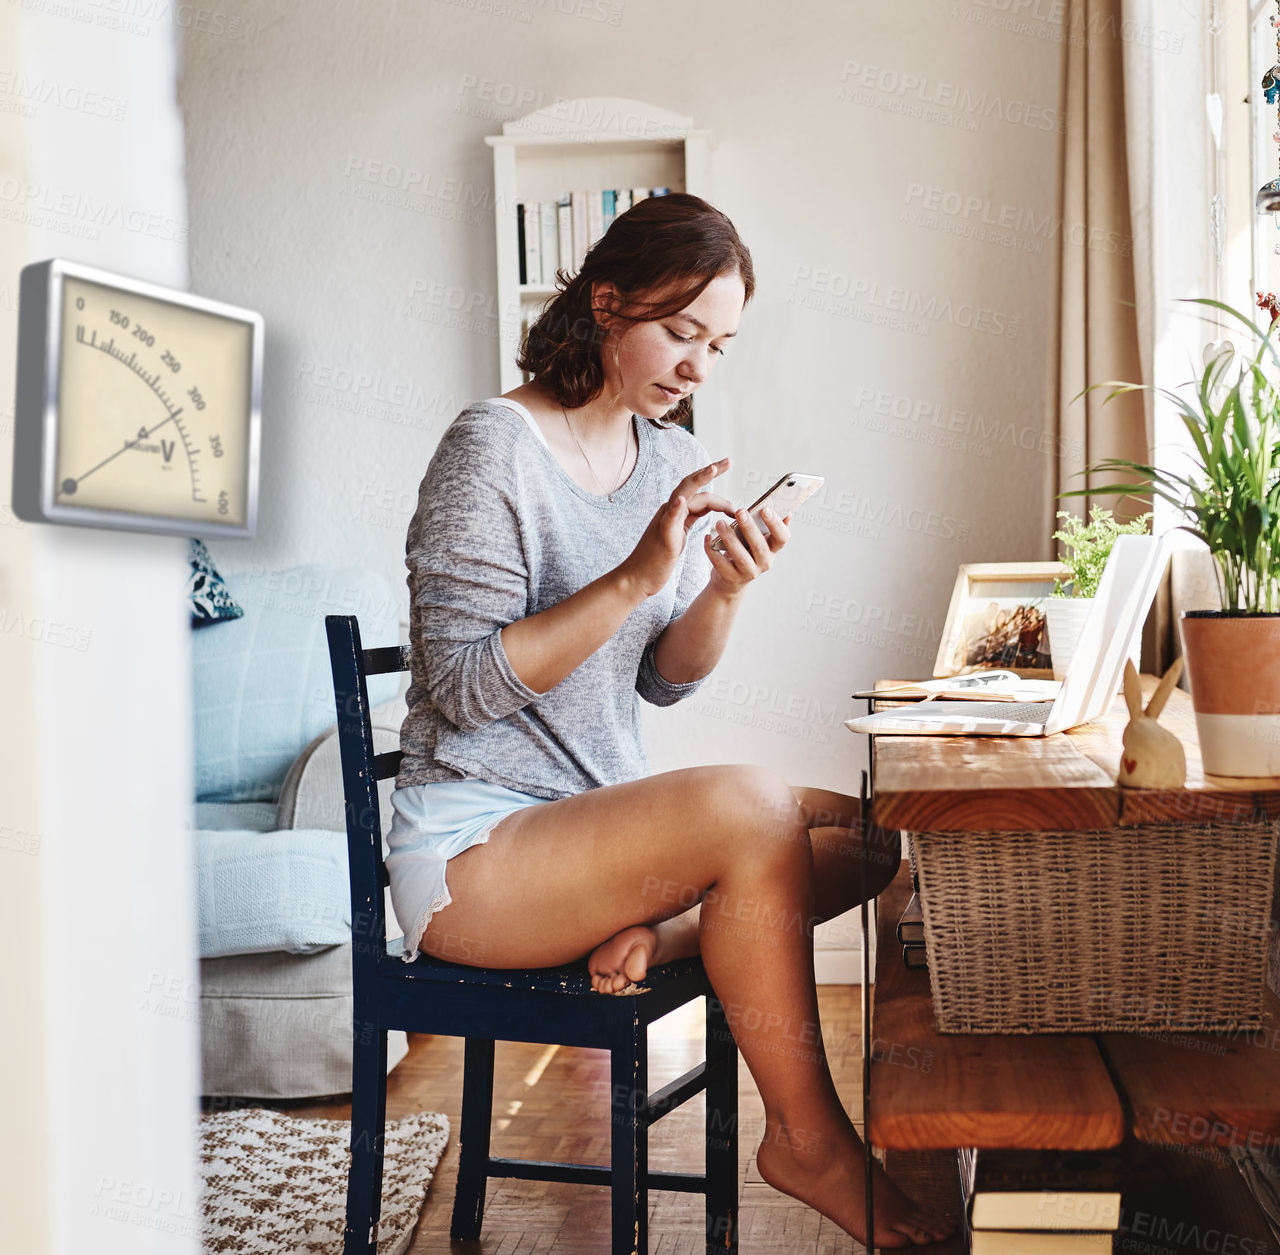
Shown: 300 V
